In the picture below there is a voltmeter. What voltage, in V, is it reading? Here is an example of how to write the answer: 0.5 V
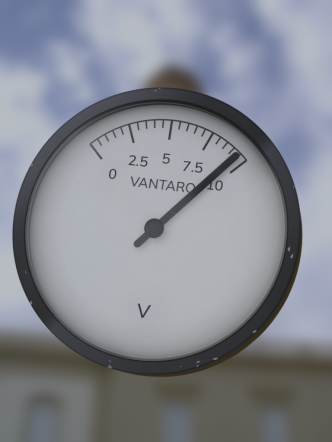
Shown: 9.5 V
